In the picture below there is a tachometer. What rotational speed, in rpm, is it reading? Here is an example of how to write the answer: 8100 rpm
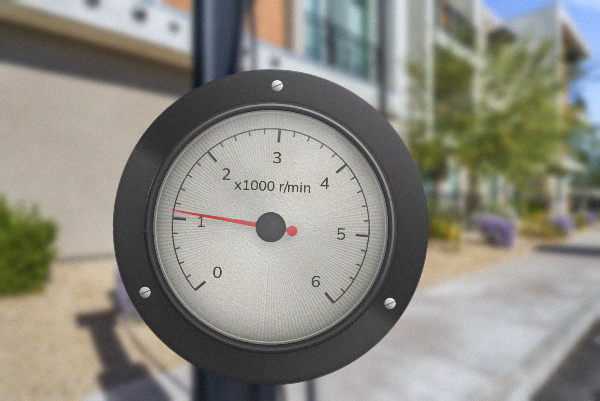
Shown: 1100 rpm
